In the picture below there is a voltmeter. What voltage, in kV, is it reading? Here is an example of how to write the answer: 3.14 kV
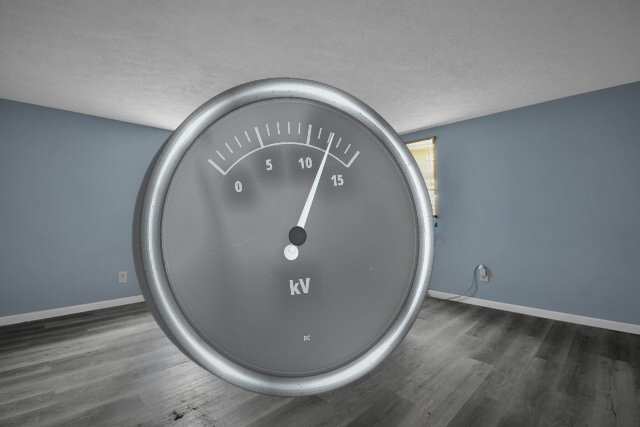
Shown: 12 kV
